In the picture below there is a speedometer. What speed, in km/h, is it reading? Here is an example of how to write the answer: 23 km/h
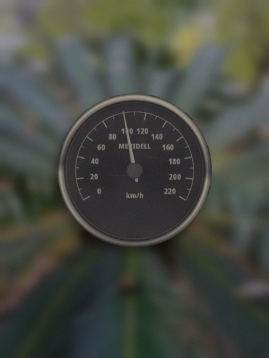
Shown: 100 km/h
